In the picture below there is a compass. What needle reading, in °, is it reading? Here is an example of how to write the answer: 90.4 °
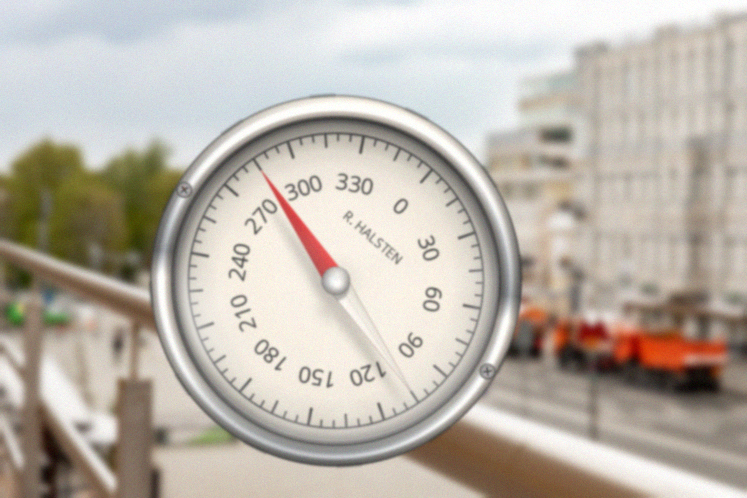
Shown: 285 °
